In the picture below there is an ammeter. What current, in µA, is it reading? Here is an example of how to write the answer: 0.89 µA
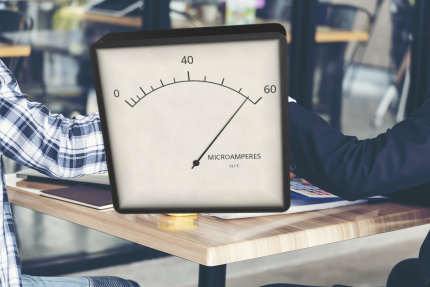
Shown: 57.5 µA
